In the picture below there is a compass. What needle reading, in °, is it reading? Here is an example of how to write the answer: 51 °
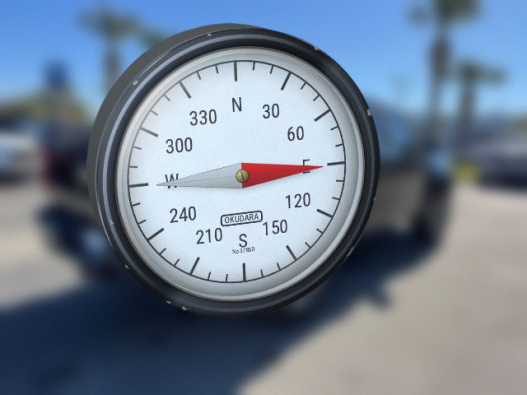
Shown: 90 °
